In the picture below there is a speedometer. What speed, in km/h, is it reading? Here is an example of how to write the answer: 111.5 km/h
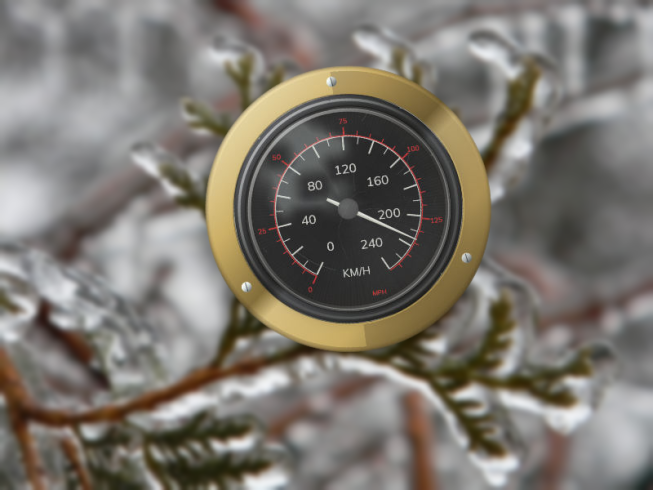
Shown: 215 km/h
